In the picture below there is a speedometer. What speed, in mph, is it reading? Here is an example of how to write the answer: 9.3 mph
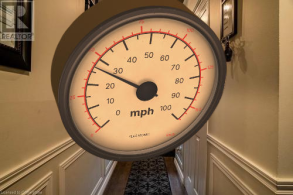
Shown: 27.5 mph
